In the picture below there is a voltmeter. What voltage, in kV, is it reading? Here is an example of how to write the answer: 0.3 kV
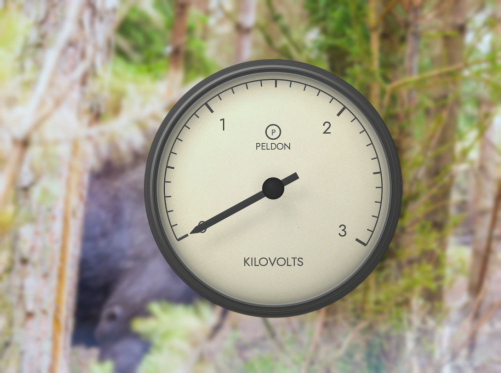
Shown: 0 kV
